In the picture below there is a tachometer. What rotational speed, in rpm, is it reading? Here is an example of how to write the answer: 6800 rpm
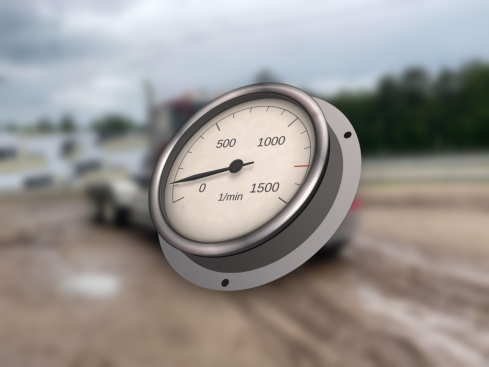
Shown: 100 rpm
